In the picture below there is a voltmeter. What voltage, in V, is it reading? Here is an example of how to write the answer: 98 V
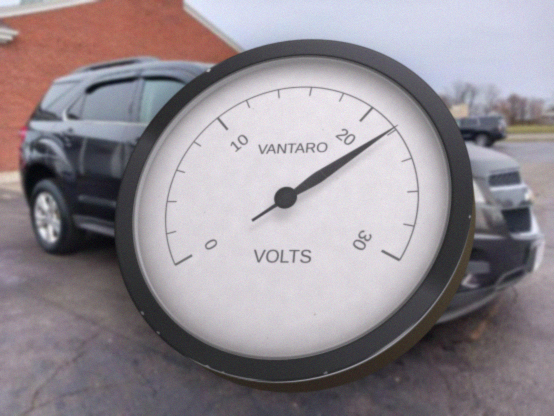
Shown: 22 V
